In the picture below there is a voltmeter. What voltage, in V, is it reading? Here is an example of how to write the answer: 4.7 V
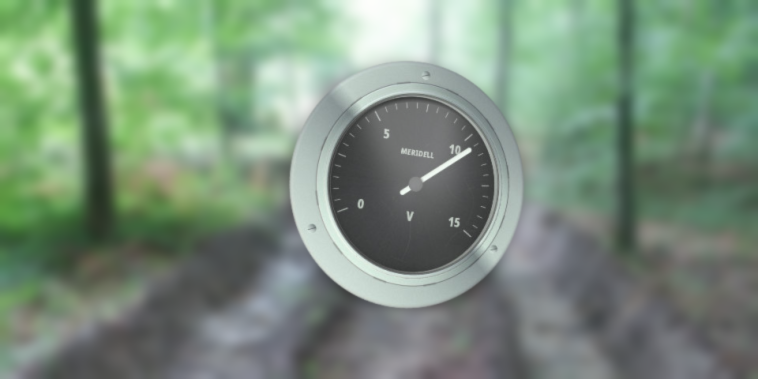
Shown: 10.5 V
